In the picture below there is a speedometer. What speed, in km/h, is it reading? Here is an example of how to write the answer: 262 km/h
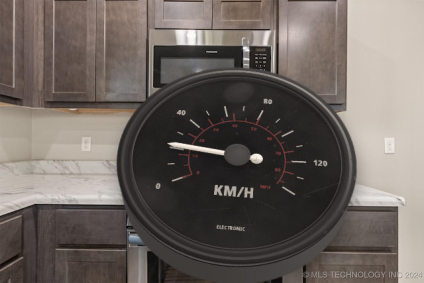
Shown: 20 km/h
